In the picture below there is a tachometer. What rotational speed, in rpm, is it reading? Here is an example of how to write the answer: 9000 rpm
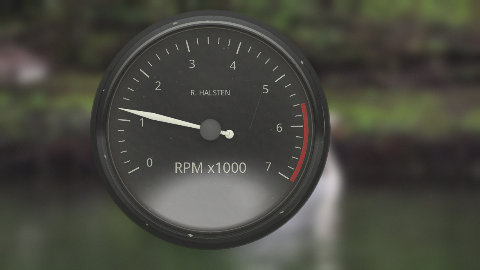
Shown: 1200 rpm
